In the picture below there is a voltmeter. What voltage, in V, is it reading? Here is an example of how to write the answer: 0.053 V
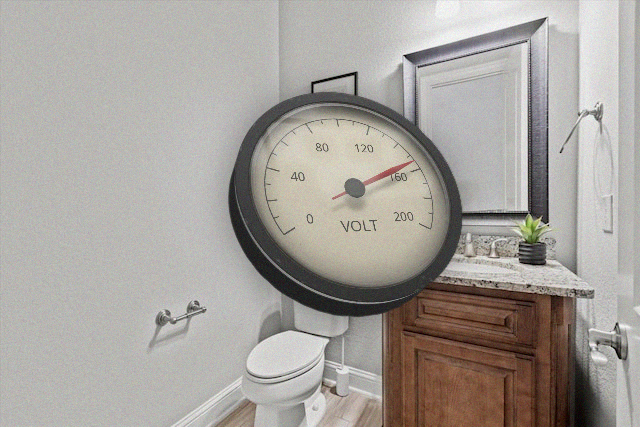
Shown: 155 V
